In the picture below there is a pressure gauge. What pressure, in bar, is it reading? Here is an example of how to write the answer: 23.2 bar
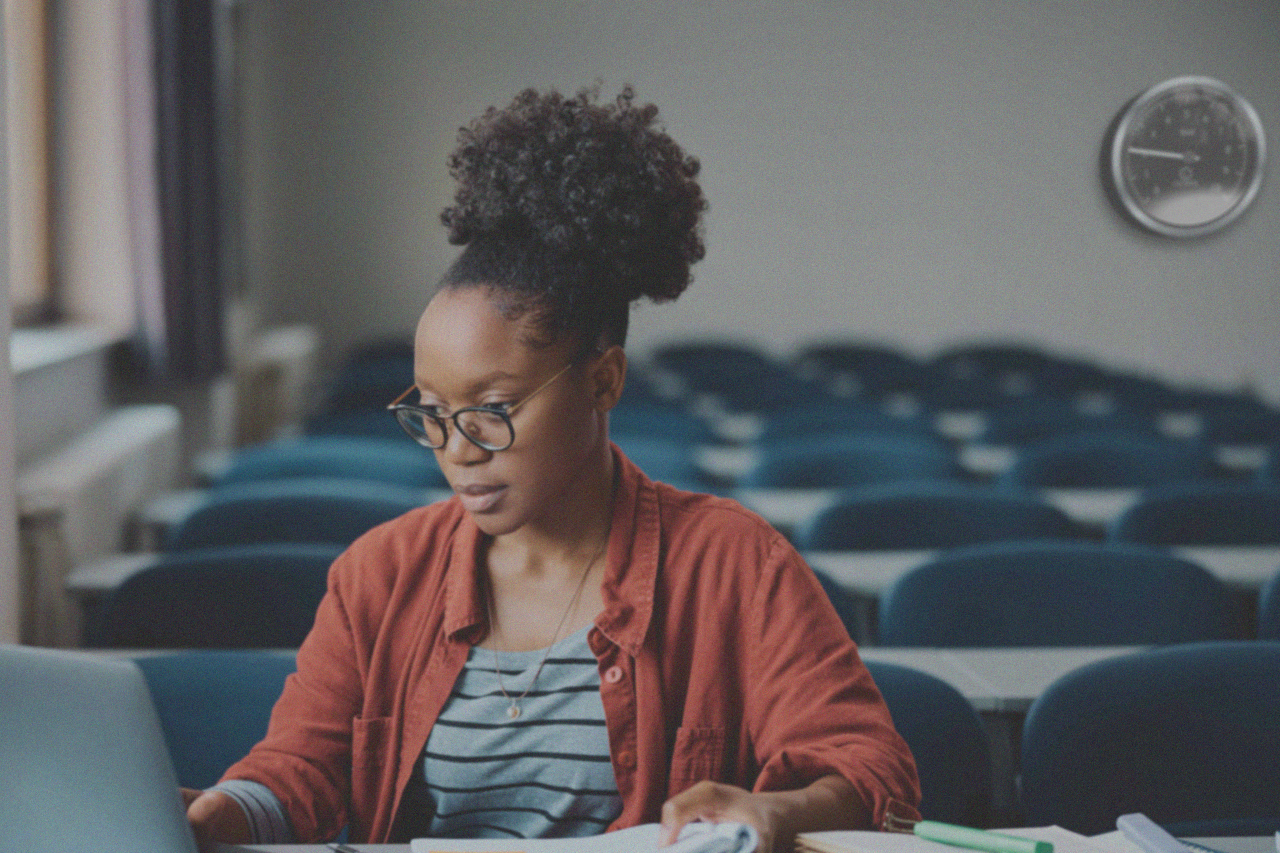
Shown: 2 bar
